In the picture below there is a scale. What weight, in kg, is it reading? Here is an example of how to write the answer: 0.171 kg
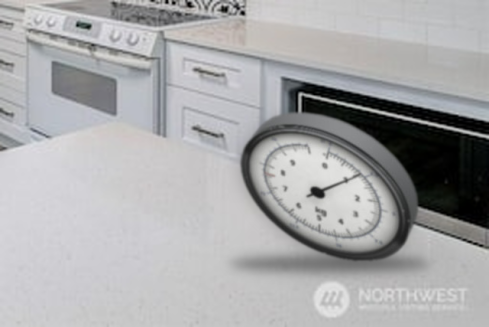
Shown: 1 kg
